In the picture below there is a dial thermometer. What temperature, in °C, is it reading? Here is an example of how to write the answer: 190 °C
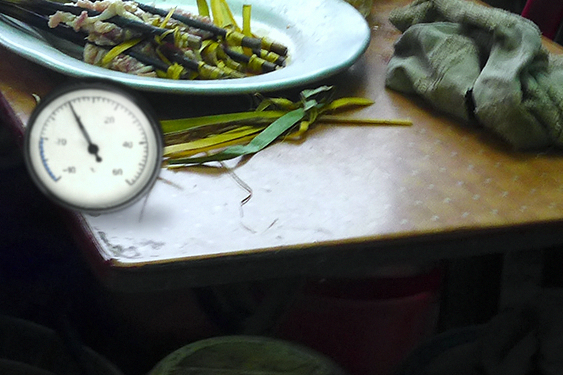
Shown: 0 °C
